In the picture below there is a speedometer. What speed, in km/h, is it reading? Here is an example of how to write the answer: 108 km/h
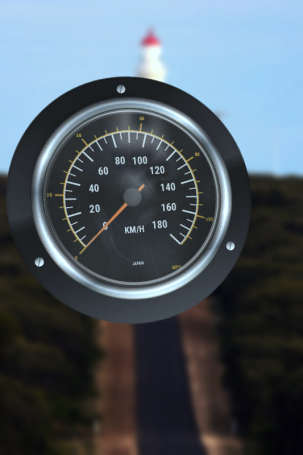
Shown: 0 km/h
